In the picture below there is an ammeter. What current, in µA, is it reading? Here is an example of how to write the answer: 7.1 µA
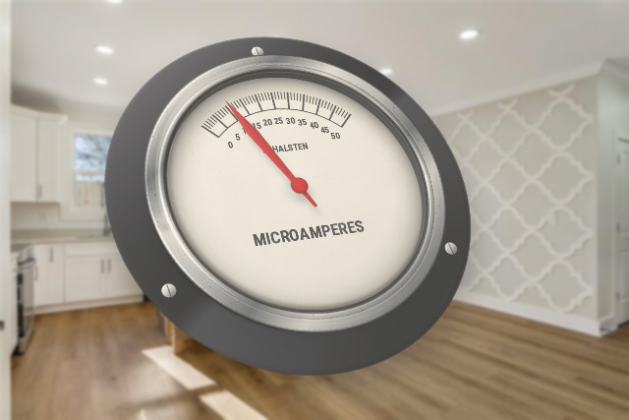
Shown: 10 µA
